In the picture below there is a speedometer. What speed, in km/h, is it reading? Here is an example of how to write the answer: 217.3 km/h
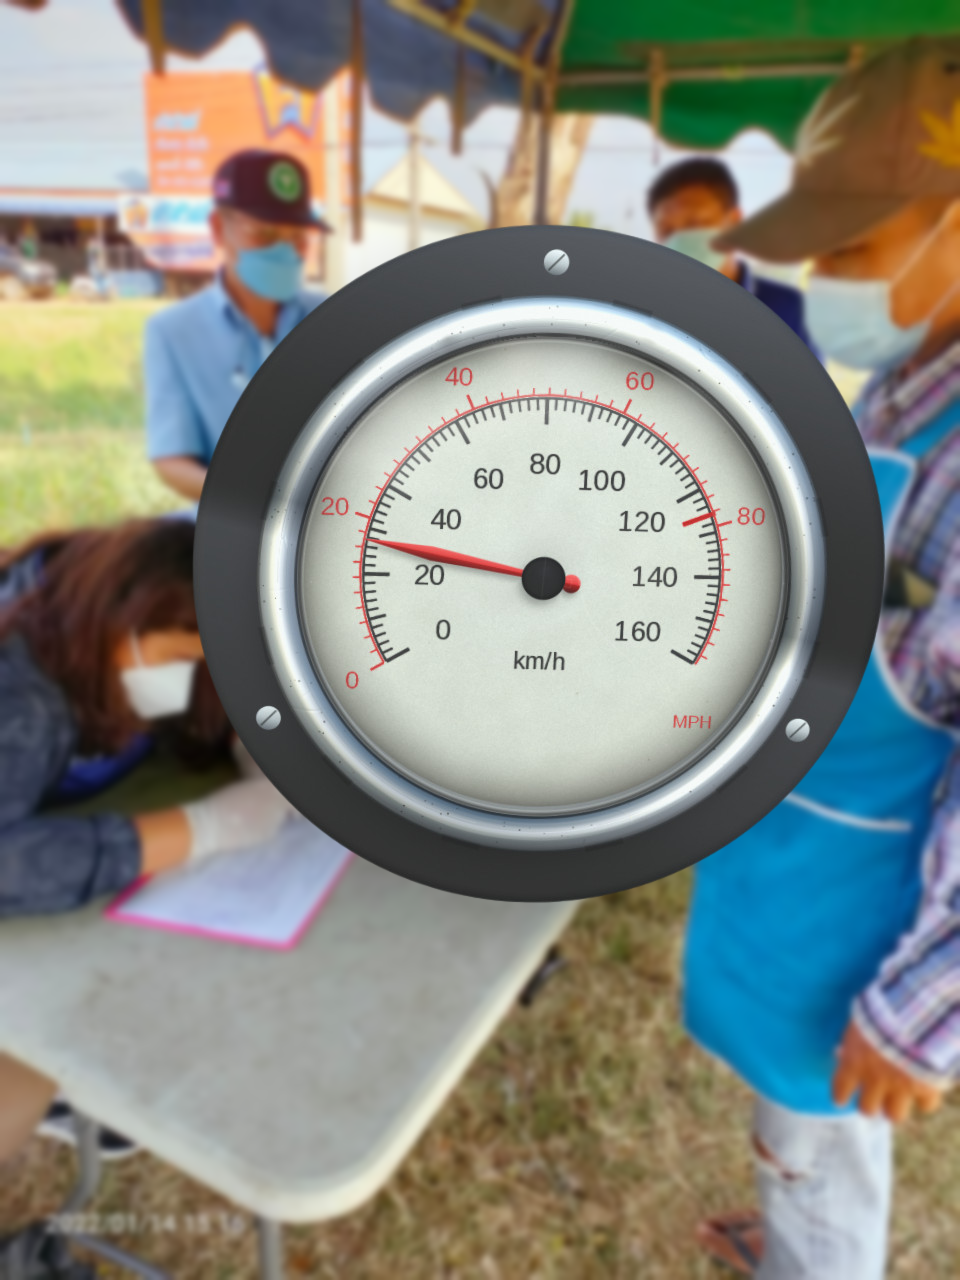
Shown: 28 km/h
